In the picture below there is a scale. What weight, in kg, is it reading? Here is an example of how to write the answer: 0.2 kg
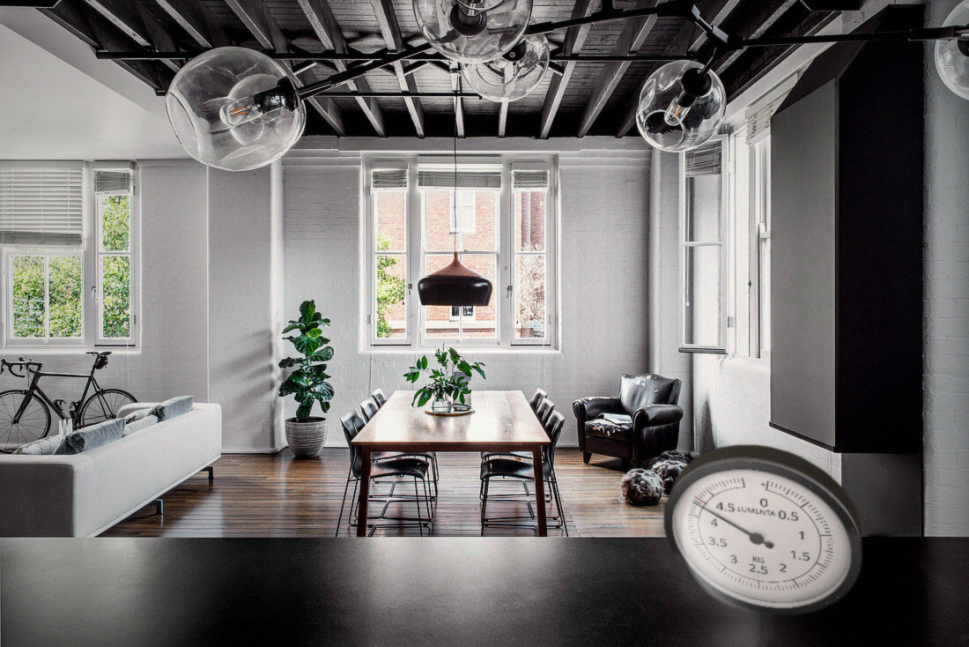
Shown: 4.25 kg
